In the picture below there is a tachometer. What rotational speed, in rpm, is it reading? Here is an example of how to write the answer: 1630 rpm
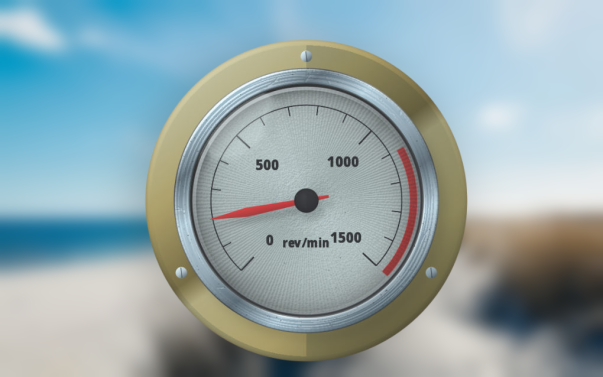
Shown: 200 rpm
